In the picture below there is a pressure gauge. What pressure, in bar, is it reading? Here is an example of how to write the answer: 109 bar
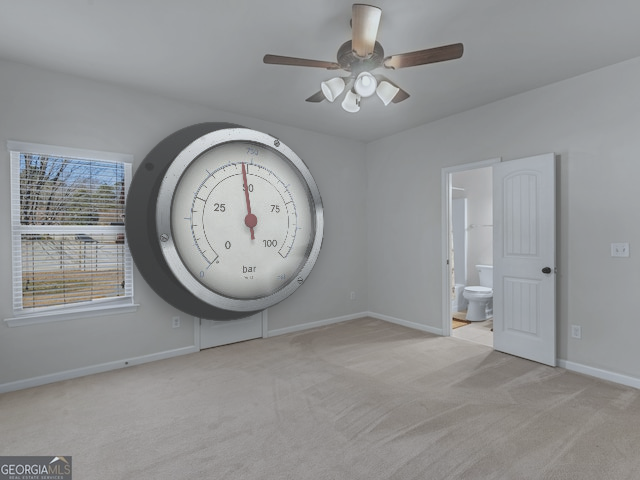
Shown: 47.5 bar
